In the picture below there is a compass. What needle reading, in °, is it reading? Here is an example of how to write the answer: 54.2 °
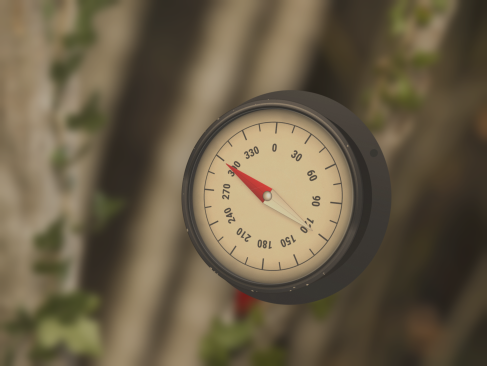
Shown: 300 °
